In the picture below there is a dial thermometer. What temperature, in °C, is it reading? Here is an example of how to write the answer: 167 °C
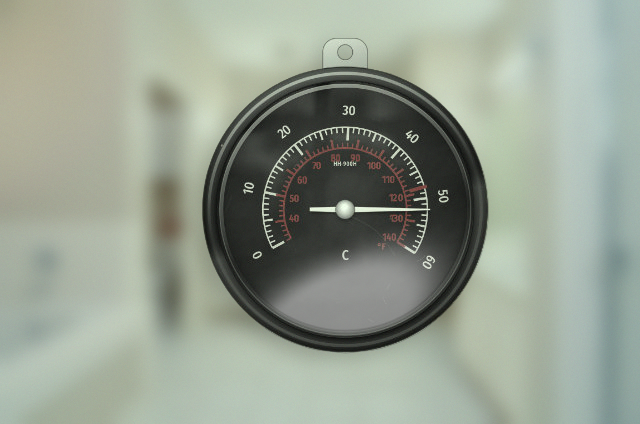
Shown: 52 °C
